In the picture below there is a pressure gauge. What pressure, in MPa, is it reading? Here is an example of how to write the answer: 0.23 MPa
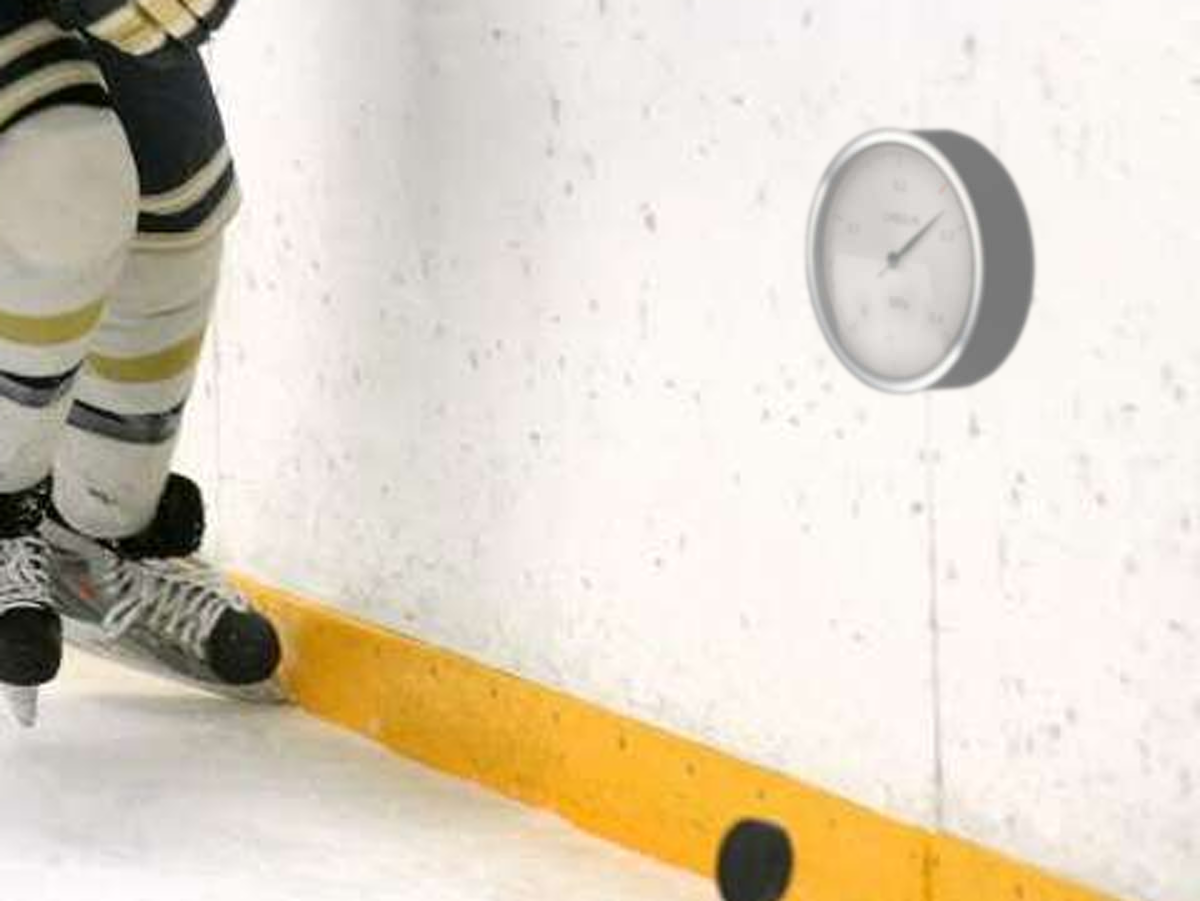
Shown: 0.28 MPa
